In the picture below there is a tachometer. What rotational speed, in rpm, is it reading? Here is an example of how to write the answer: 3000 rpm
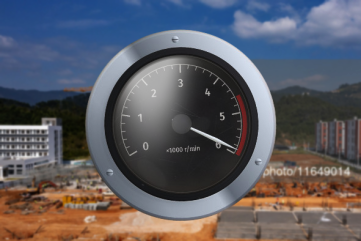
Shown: 5900 rpm
